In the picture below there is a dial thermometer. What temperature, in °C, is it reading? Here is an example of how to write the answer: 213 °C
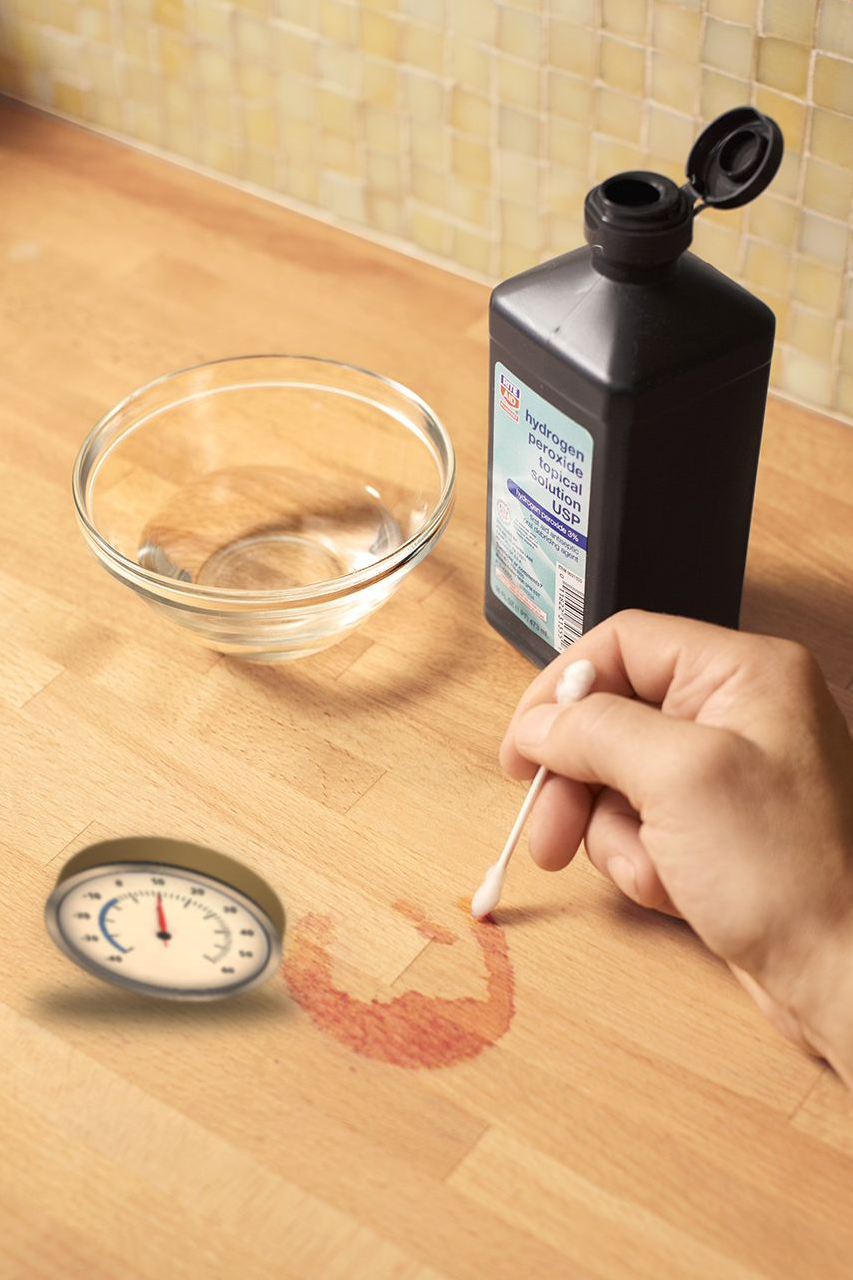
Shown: 10 °C
